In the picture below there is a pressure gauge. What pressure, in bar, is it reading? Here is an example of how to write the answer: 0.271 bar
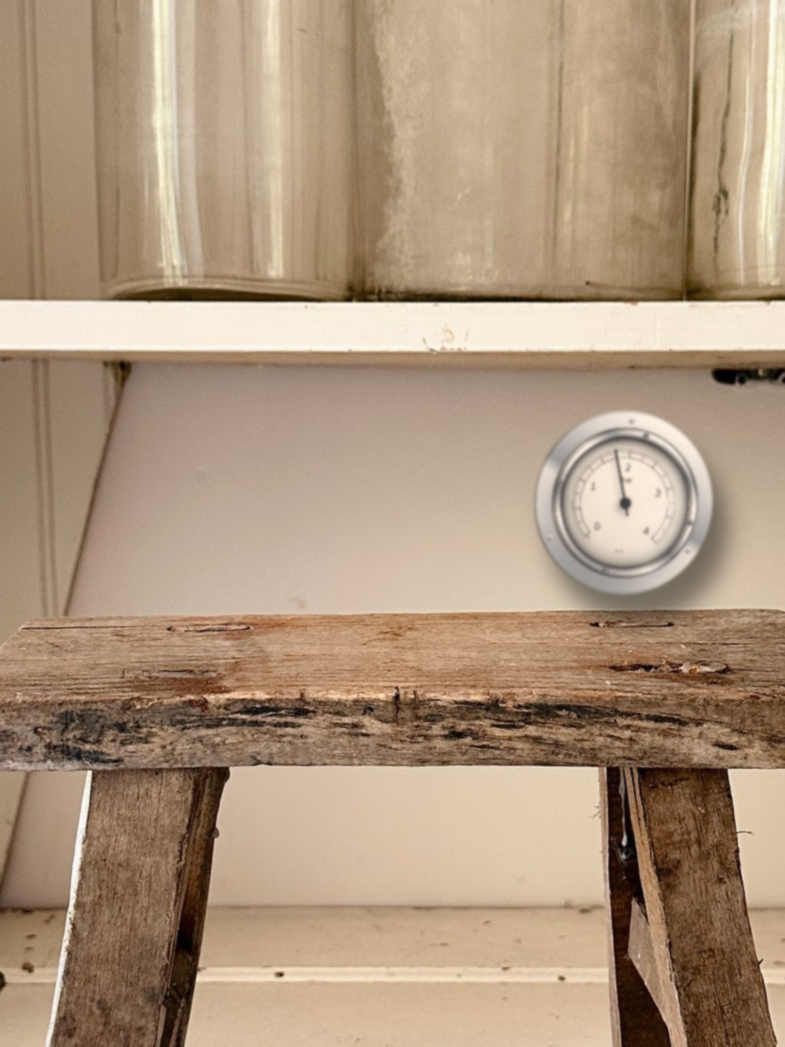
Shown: 1.75 bar
